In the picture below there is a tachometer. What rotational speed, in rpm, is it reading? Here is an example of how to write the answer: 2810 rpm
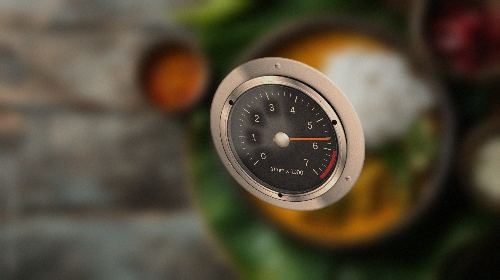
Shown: 5600 rpm
